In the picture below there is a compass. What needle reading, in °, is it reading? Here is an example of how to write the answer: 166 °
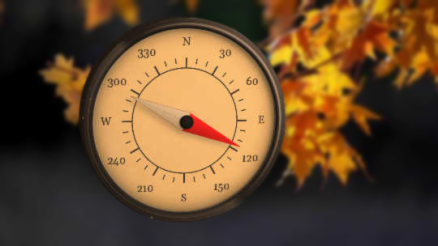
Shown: 115 °
